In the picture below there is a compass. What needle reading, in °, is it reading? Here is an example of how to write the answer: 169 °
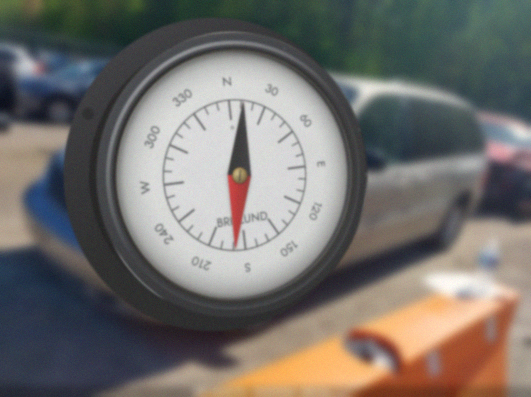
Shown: 190 °
